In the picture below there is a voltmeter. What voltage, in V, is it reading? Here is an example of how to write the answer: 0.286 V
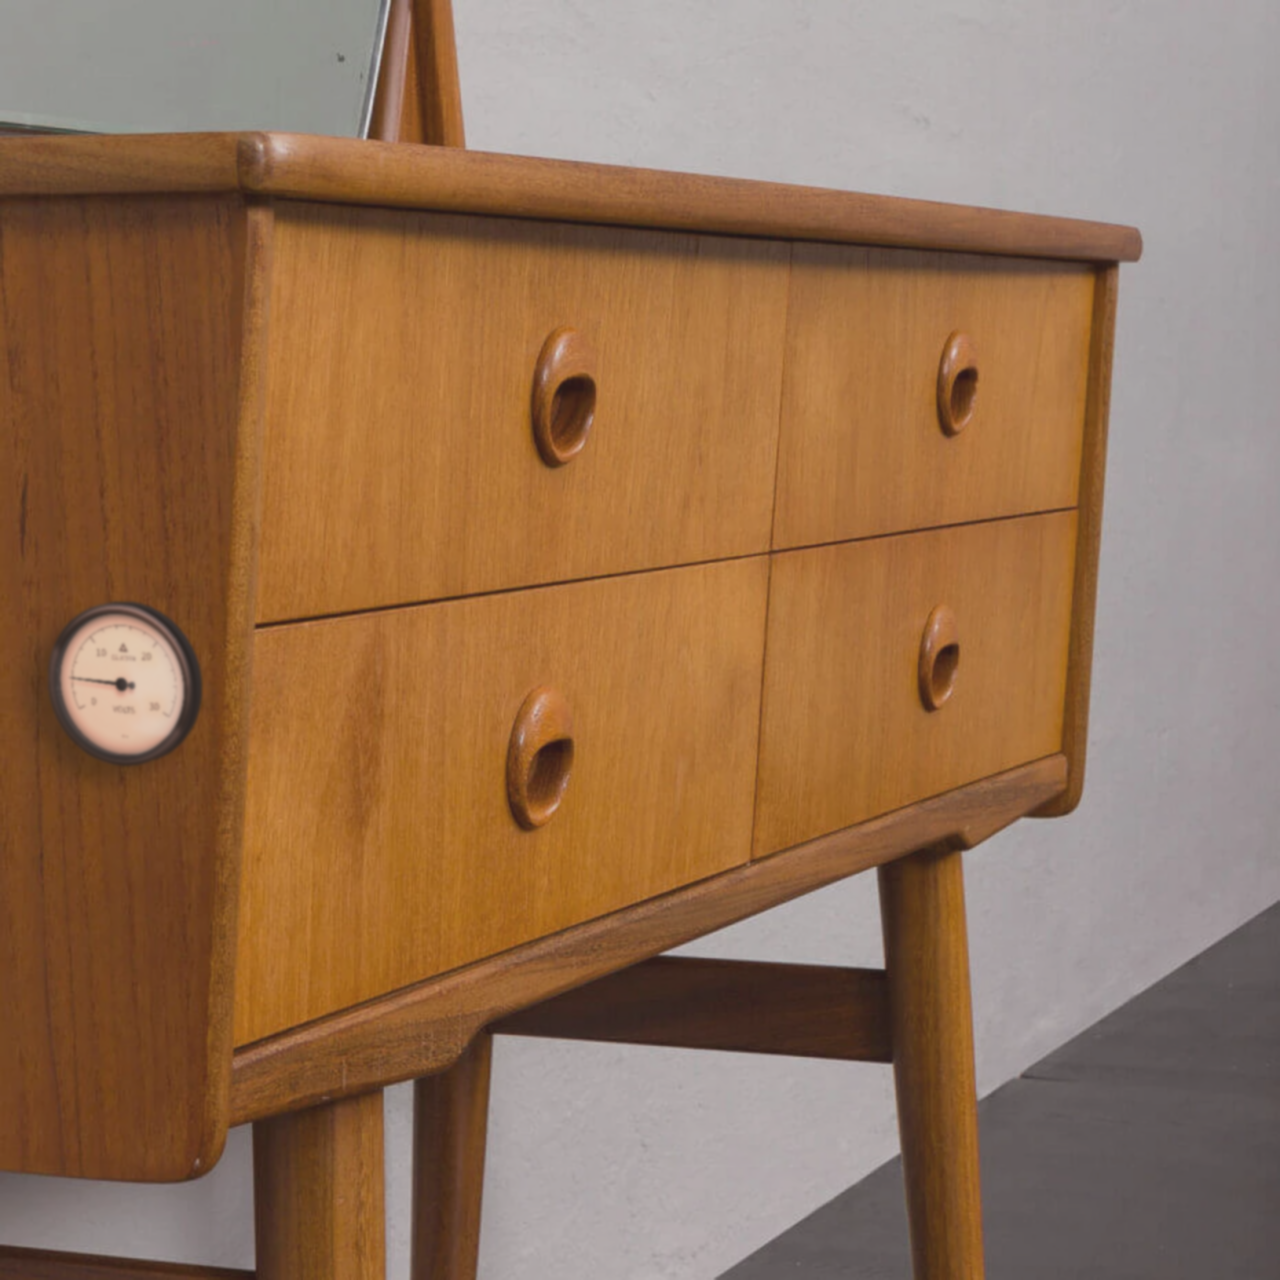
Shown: 4 V
